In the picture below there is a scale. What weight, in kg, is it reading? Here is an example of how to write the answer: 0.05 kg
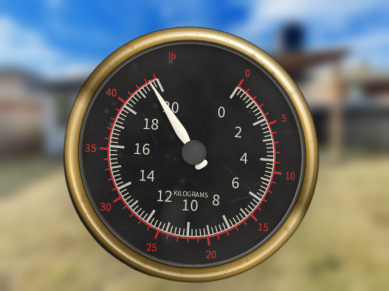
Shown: 19.6 kg
